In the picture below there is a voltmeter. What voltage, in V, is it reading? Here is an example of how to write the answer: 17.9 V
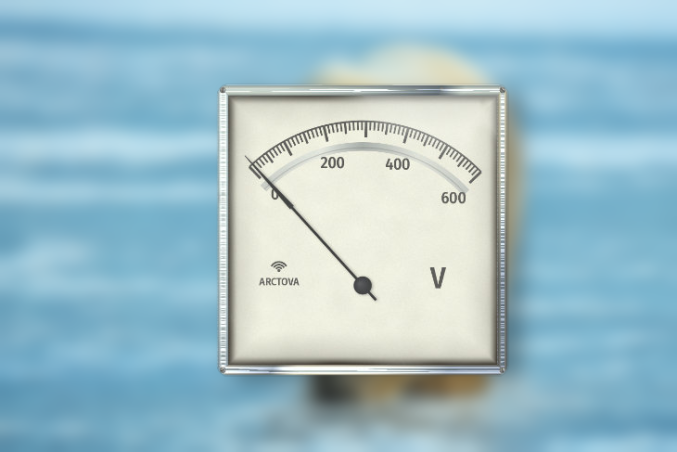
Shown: 10 V
